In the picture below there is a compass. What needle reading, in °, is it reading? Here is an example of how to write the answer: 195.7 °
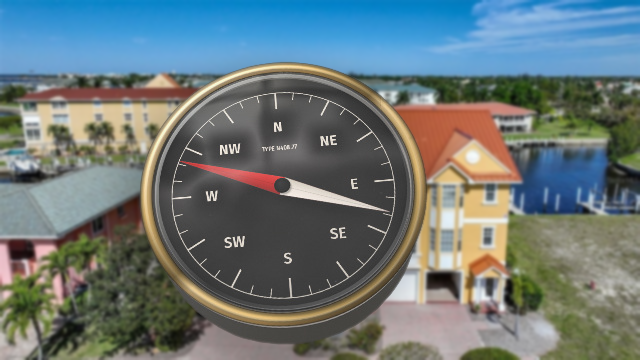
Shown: 290 °
